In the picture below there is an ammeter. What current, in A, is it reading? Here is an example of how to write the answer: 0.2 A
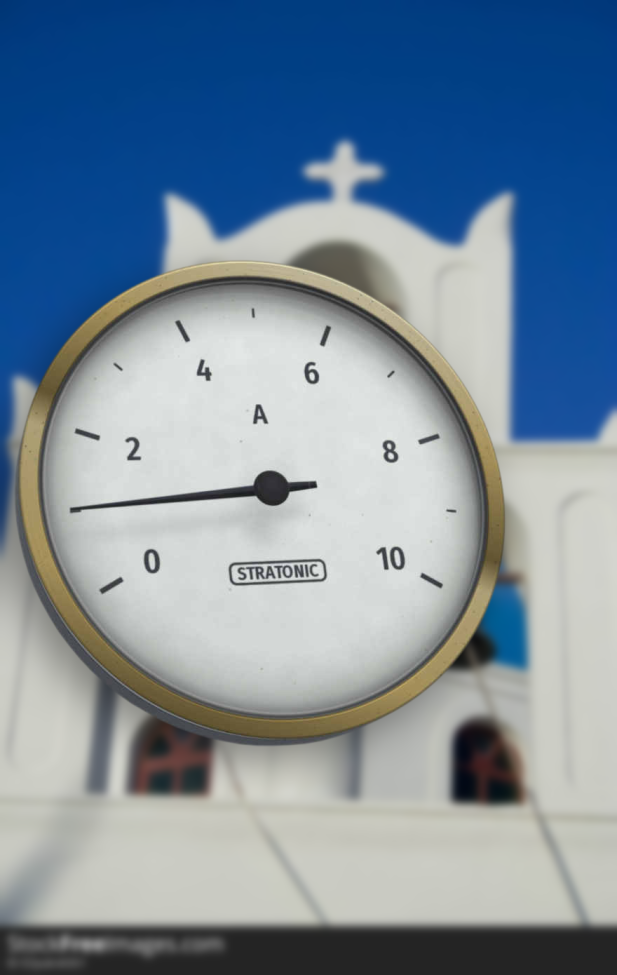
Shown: 1 A
